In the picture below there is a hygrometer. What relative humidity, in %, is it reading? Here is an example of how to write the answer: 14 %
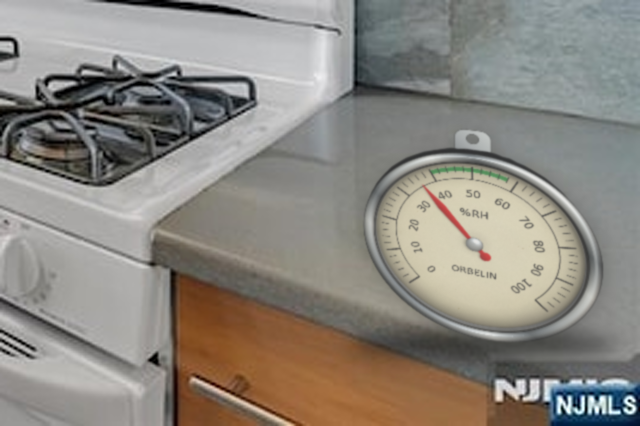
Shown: 36 %
